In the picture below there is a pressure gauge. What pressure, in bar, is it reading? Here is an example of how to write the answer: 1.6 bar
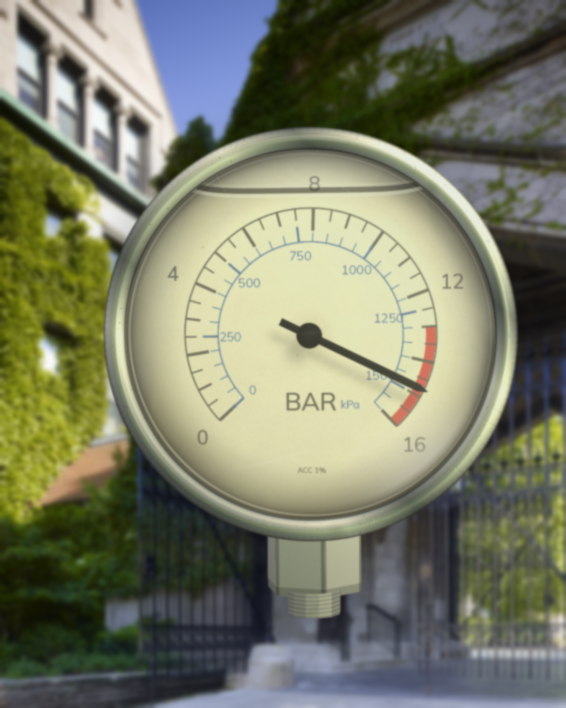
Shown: 14.75 bar
